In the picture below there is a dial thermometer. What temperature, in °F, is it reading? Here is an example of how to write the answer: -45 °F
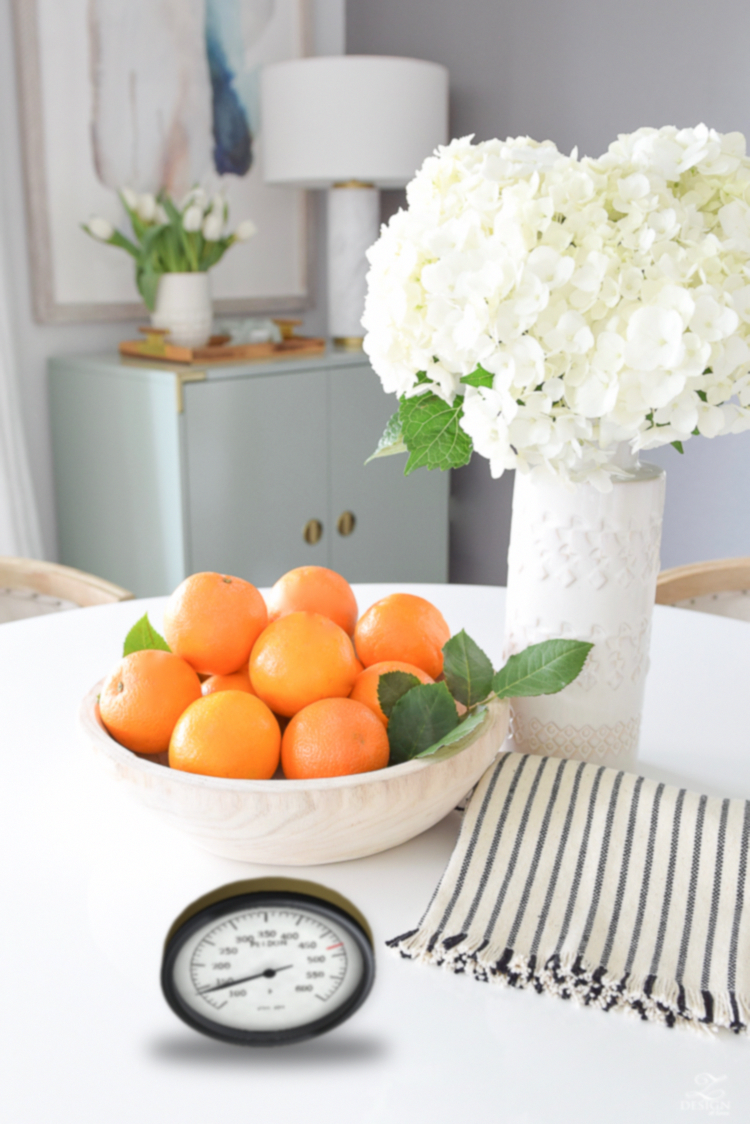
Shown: 150 °F
